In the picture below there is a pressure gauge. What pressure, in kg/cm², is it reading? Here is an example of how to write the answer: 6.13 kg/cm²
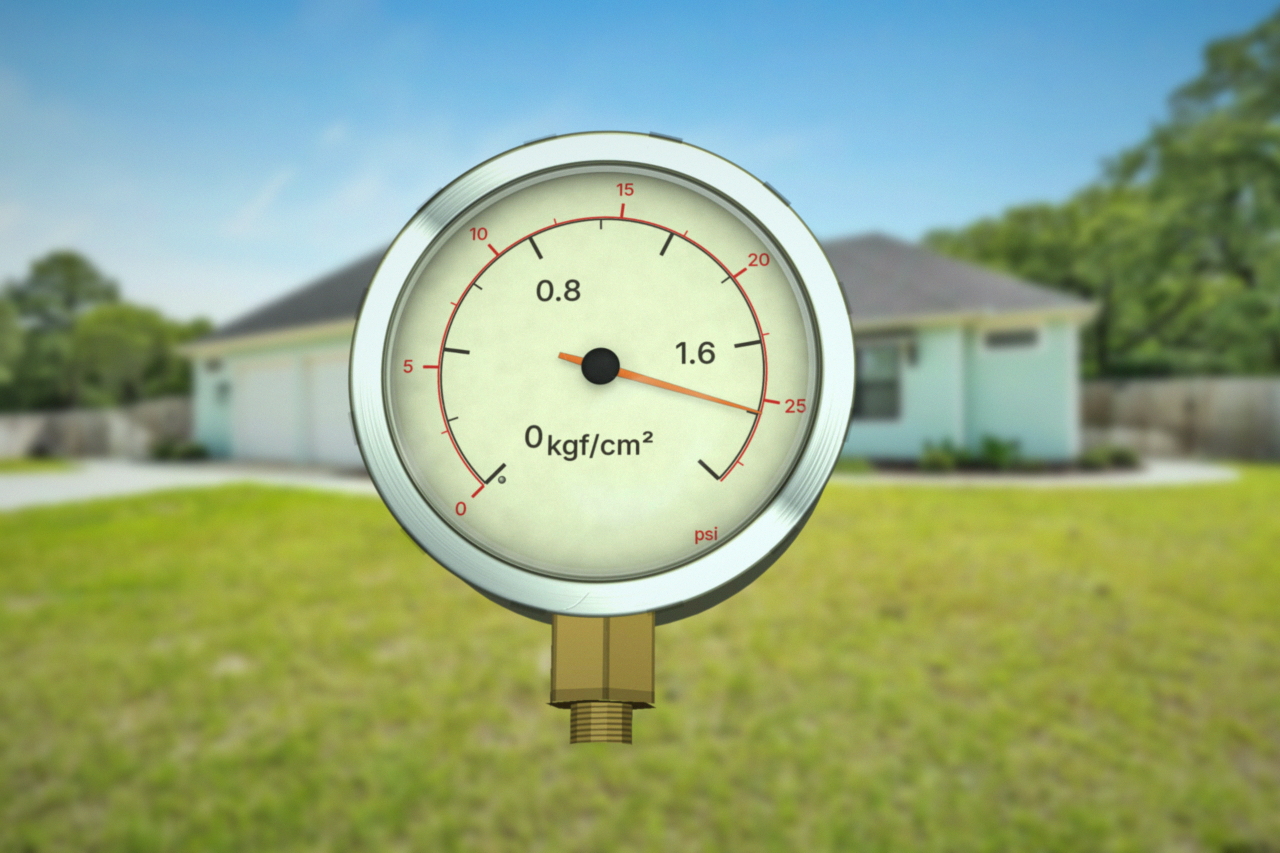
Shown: 1.8 kg/cm²
